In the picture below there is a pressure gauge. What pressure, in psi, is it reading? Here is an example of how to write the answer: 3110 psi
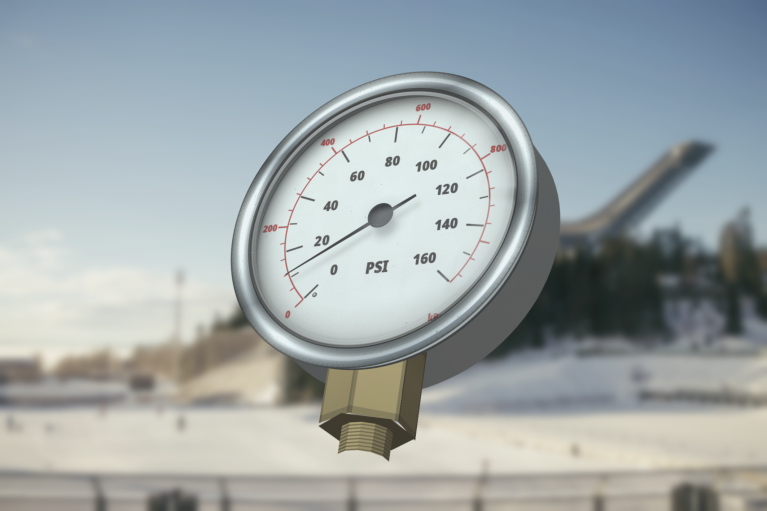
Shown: 10 psi
